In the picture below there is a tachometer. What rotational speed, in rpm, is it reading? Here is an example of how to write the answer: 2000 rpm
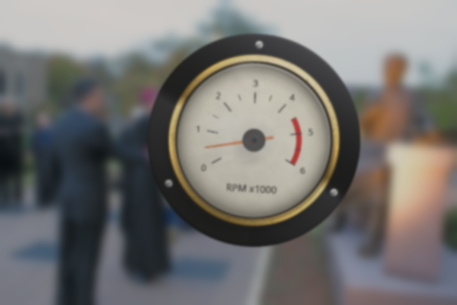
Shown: 500 rpm
